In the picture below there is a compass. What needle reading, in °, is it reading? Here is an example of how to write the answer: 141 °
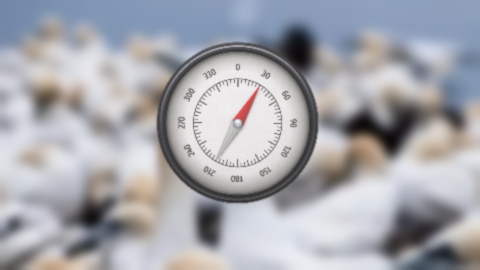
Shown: 30 °
